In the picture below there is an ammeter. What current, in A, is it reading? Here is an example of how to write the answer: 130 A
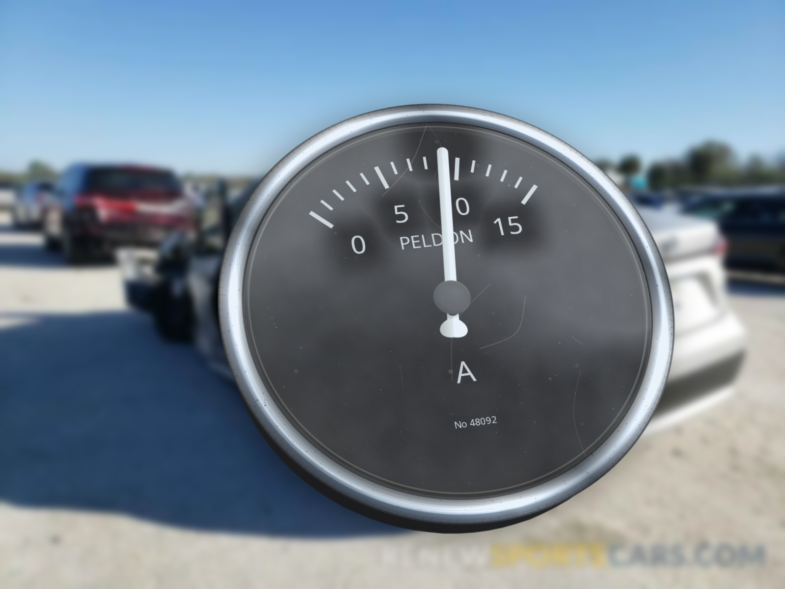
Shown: 9 A
